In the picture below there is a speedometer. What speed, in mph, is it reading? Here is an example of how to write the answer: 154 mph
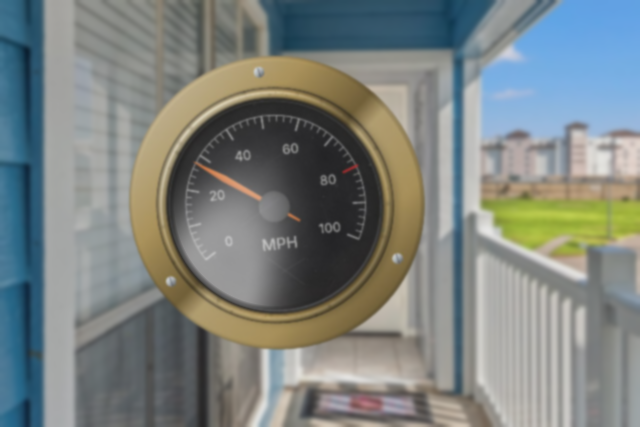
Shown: 28 mph
